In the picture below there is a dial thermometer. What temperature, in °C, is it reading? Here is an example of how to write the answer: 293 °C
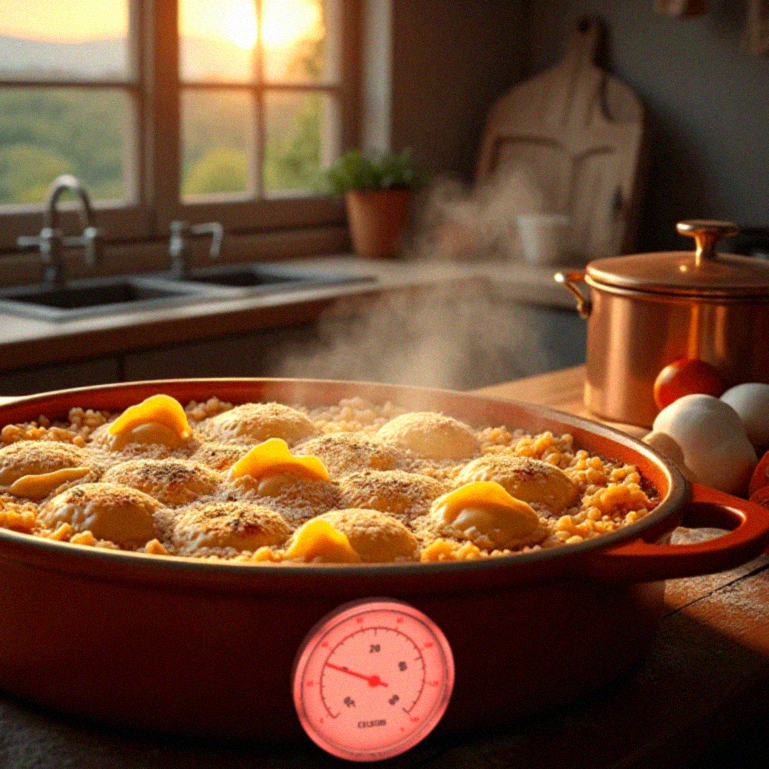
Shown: 0 °C
